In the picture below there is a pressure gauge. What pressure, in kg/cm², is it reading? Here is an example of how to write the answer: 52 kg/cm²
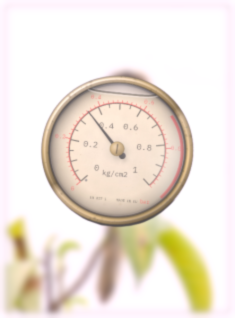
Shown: 0.35 kg/cm²
